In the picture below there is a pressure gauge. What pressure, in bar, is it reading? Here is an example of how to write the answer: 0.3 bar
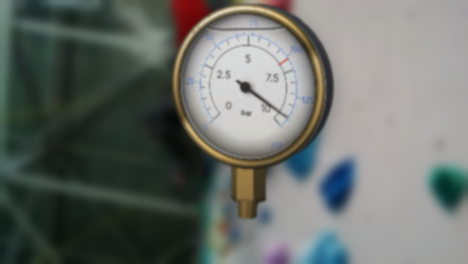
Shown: 9.5 bar
